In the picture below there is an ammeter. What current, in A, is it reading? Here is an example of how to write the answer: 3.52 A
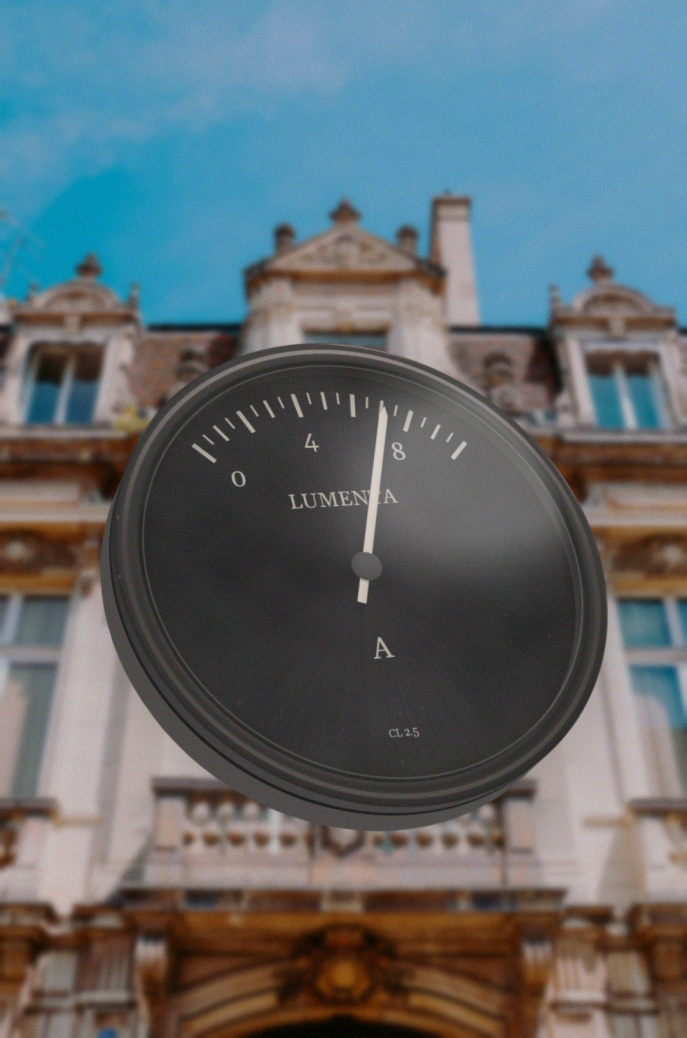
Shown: 7 A
